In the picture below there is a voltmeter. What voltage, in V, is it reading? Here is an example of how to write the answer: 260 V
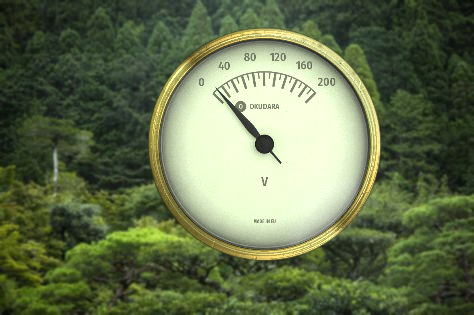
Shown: 10 V
